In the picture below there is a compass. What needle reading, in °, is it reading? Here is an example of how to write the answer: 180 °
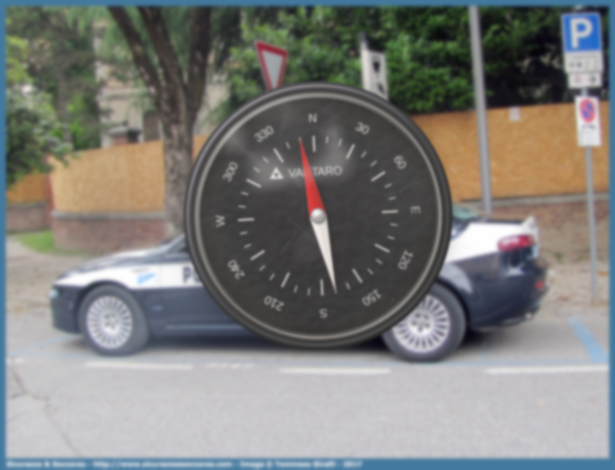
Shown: 350 °
